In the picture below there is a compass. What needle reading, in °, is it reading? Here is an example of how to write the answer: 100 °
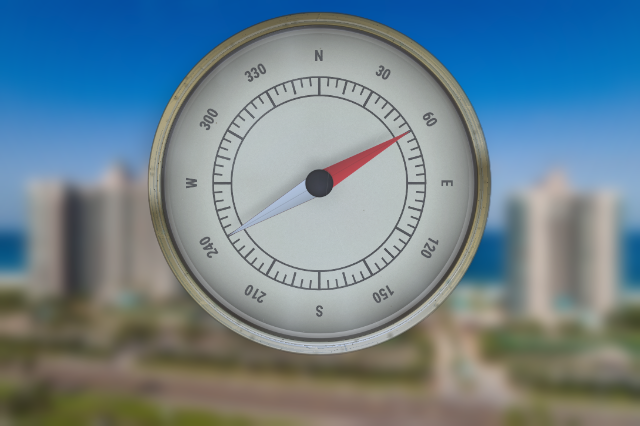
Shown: 60 °
